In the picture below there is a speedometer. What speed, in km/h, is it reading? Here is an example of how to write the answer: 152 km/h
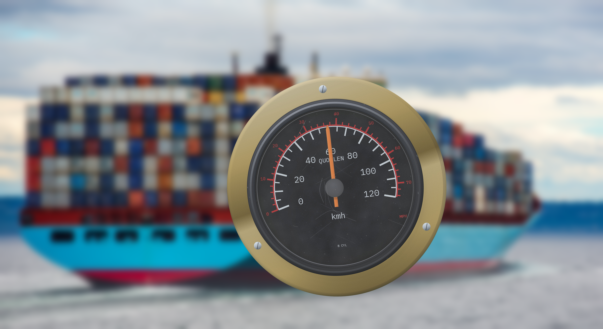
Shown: 60 km/h
